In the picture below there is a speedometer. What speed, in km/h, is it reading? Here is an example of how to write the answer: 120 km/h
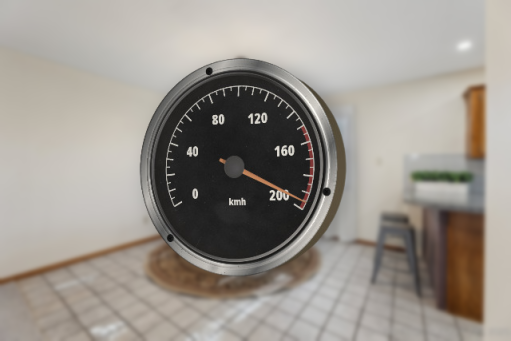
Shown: 195 km/h
